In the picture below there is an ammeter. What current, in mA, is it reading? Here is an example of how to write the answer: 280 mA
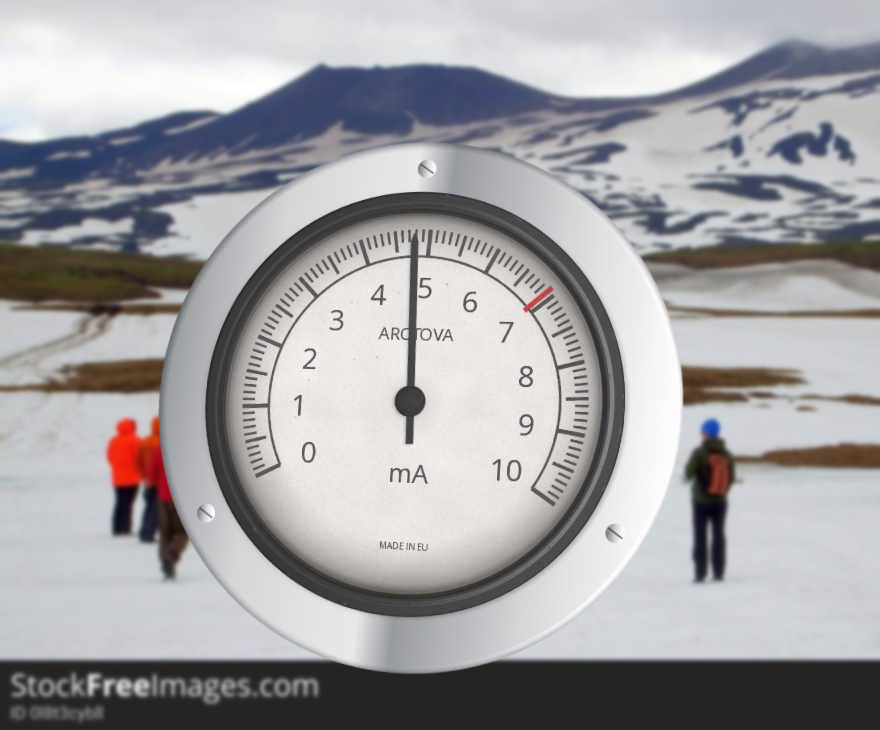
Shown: 4.8 mA
